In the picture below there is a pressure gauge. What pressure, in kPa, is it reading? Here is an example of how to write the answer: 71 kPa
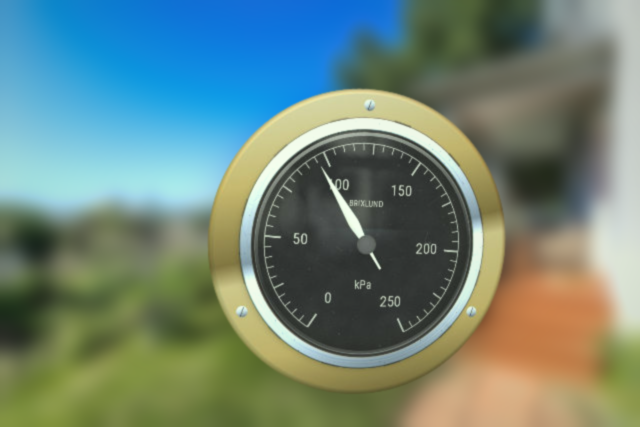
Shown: 95 kPa
